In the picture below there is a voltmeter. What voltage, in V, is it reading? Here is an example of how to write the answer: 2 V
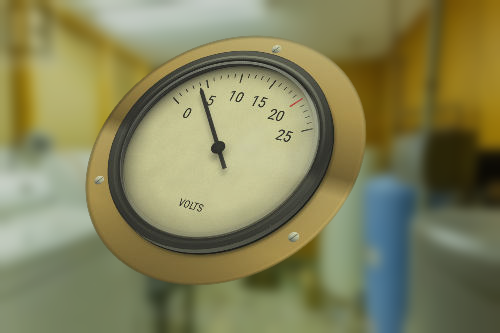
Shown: 4 V
